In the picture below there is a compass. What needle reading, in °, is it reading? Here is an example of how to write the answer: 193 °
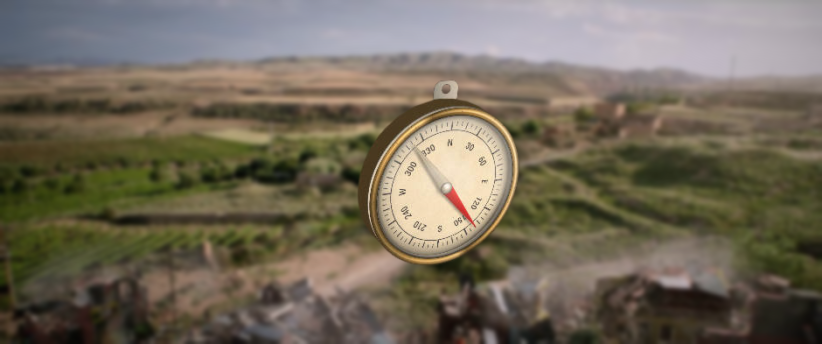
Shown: 140 °
